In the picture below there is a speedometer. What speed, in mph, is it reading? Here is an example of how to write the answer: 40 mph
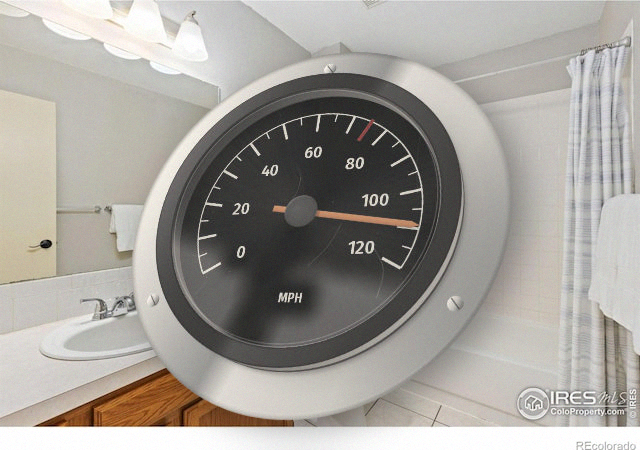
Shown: 110 mph
